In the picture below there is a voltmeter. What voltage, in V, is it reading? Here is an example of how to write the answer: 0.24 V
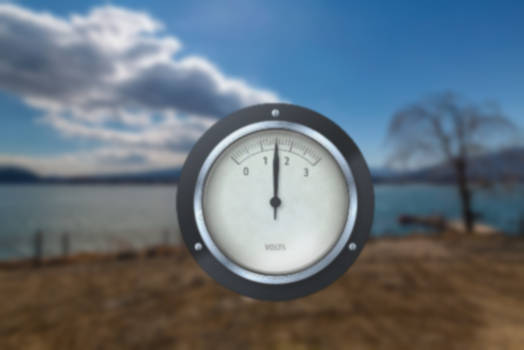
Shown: 1.5 V
